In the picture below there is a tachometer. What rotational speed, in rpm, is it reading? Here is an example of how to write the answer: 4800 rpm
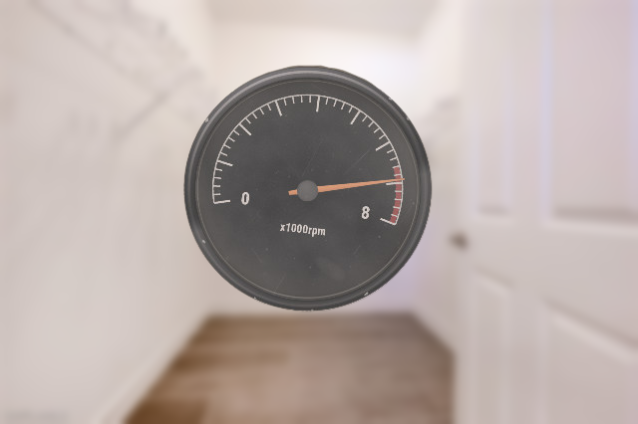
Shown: 6900 rpm
